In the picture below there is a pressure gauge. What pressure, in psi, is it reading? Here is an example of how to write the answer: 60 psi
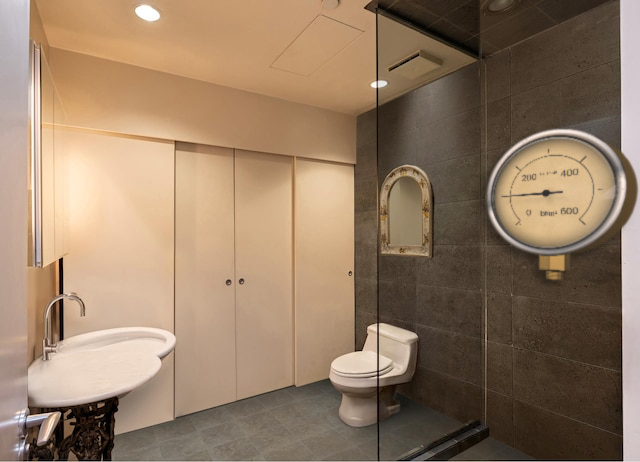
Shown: 100 psi
